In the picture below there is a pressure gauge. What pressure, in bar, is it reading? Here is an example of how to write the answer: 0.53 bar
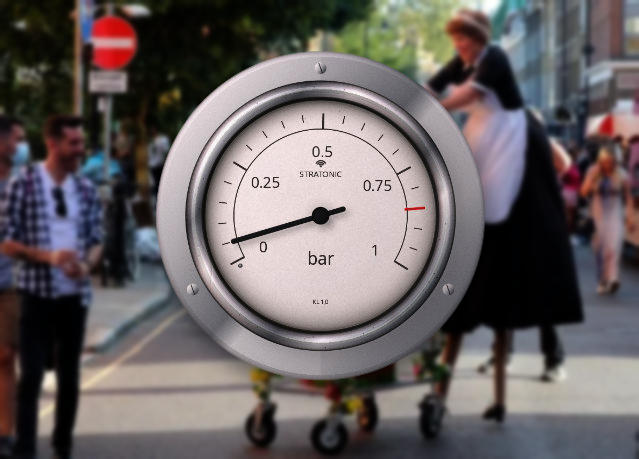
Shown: 0.05 bar
